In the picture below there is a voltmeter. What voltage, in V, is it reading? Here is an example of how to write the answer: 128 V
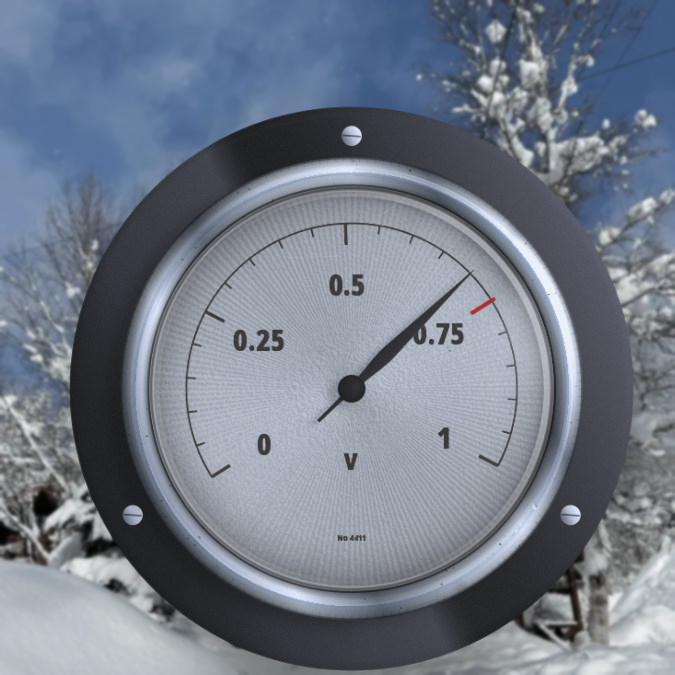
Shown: 0.7 V
